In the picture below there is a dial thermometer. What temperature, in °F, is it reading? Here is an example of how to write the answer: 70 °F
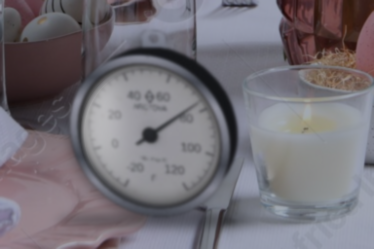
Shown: 76 °F
